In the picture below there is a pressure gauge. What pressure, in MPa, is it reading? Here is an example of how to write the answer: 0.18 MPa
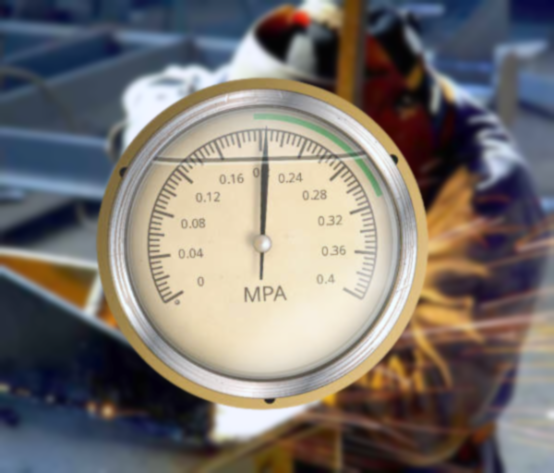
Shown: 0.205 MPa
